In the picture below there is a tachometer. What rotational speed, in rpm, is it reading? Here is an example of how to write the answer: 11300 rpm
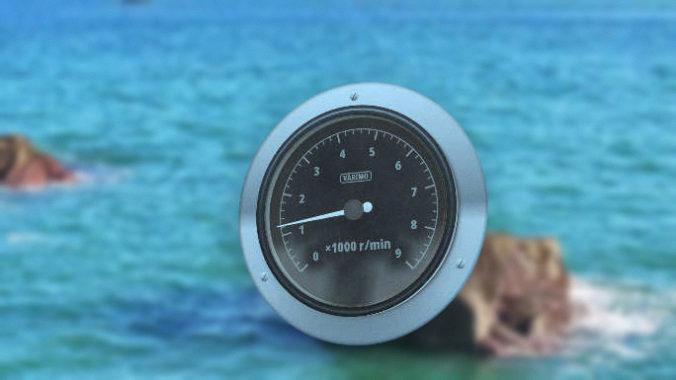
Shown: 1200 rpm
